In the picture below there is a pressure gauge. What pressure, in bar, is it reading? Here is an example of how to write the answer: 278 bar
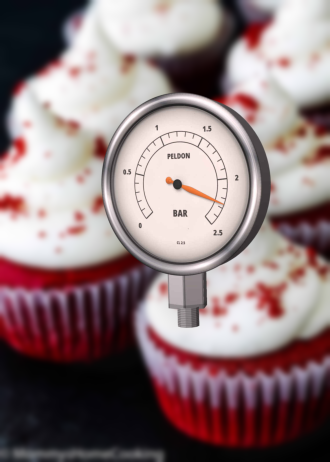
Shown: 2.25 bar
